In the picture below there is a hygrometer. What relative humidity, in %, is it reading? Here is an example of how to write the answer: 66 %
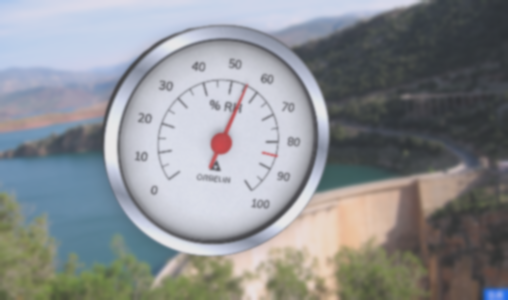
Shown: 55 %
